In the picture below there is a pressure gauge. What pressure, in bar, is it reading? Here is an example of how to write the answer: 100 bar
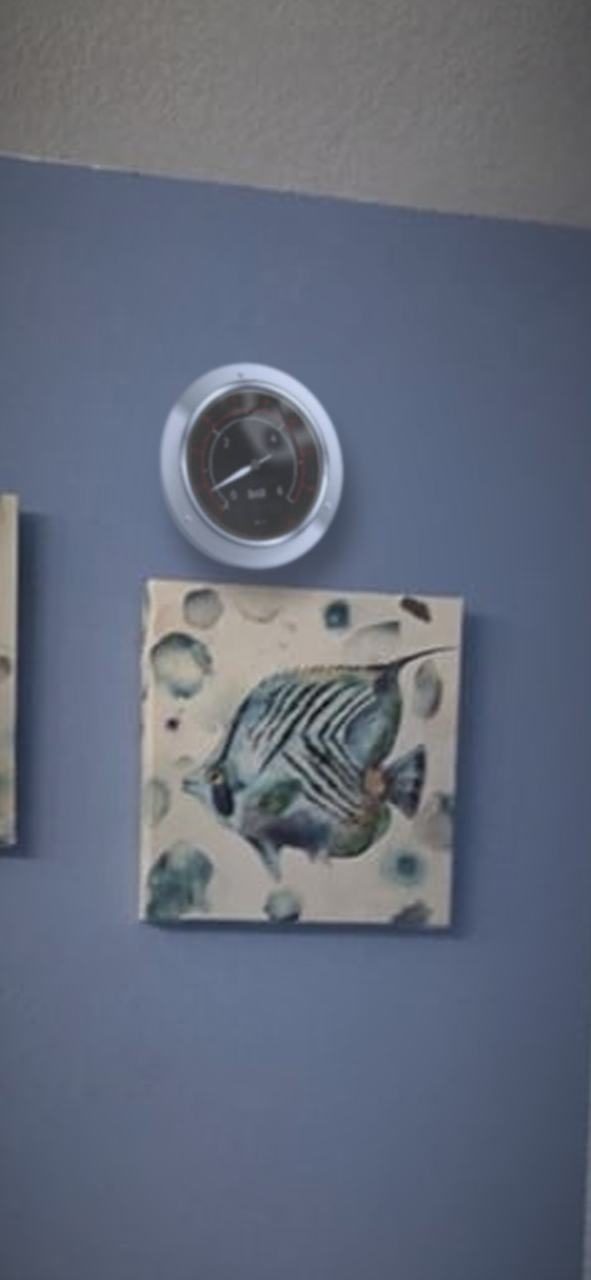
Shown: 0.5 bar
